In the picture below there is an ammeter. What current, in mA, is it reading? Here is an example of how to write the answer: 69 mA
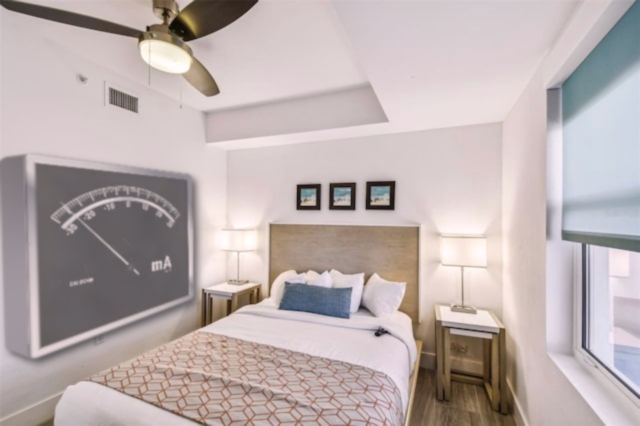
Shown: -25 mA
